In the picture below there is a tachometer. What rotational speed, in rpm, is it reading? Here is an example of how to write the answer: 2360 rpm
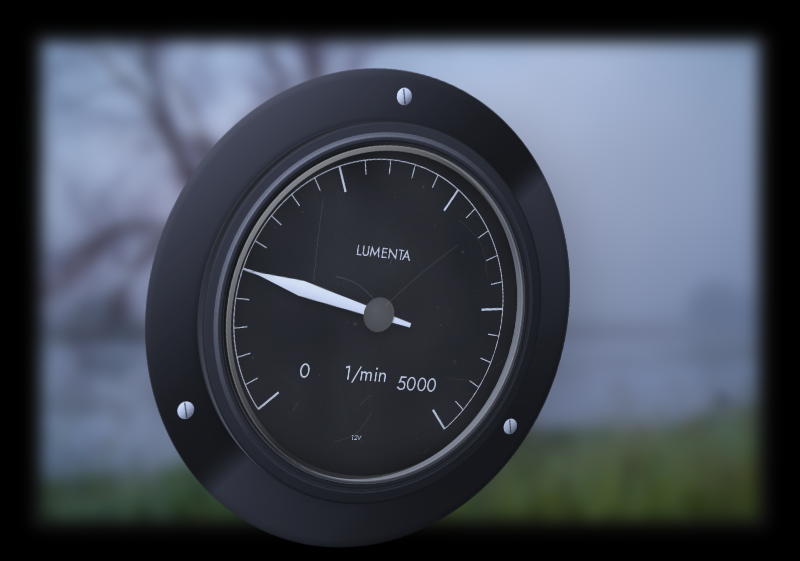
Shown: 1000 rpm
